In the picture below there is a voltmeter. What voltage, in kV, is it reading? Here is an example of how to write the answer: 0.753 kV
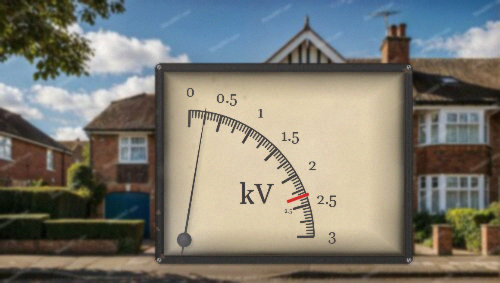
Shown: 0.25 kV
